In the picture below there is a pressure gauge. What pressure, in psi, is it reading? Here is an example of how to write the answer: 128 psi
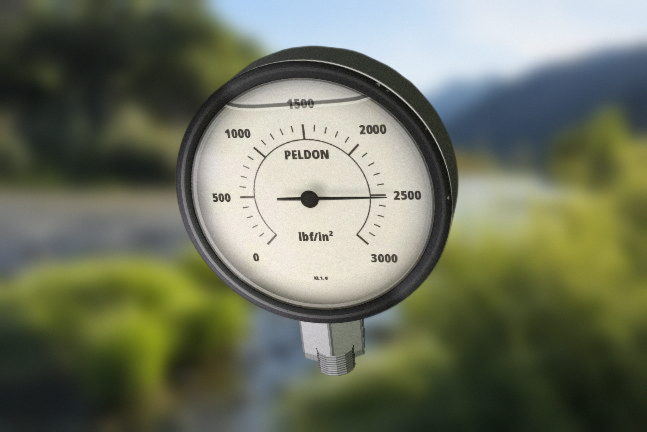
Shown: 2500 psi
